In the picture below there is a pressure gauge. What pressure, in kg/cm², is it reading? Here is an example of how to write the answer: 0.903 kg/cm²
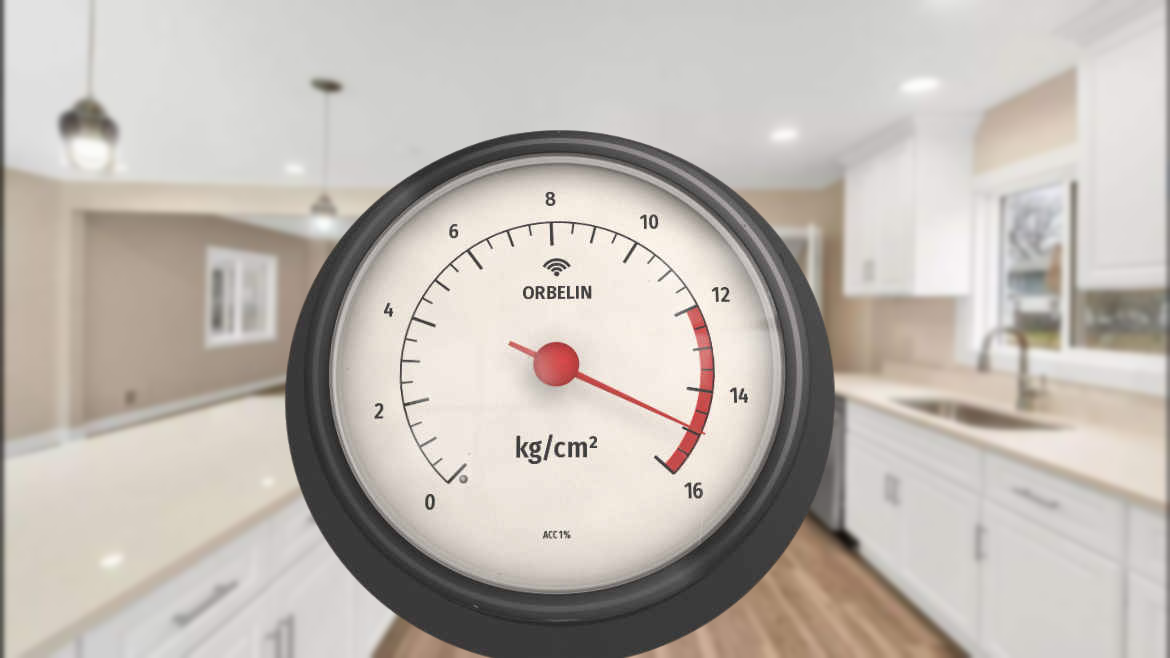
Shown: 15 kg/cm²
